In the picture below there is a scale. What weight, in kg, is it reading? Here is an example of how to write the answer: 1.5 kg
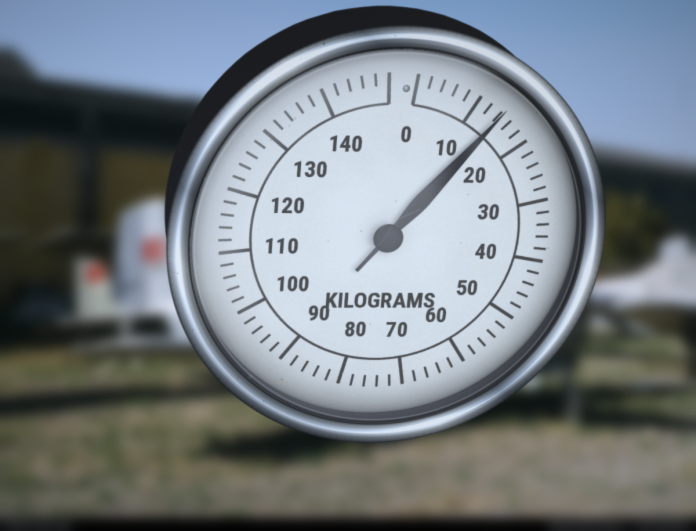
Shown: 14 kg
